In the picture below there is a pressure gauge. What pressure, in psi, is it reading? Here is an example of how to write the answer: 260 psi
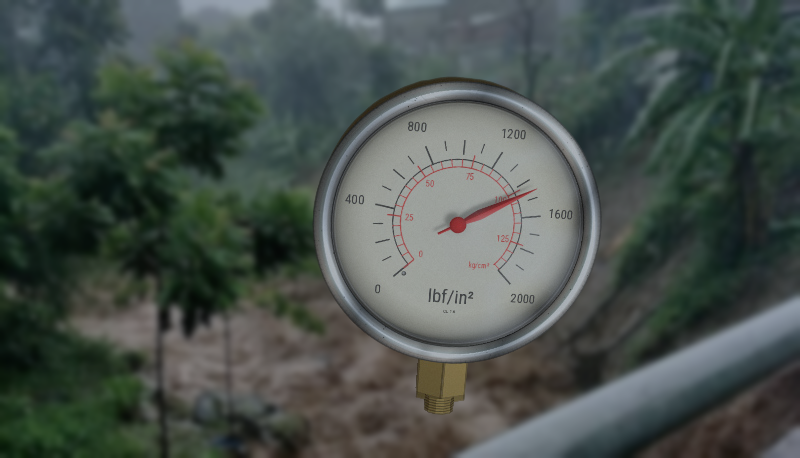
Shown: 1450 psi
